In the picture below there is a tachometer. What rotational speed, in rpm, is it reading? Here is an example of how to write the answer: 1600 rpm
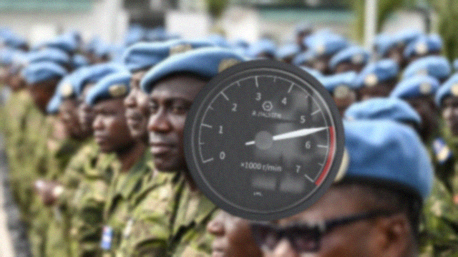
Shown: 5500 rpm
